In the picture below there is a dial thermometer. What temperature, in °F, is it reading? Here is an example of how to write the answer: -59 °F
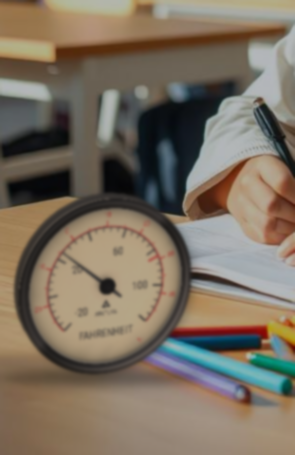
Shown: 24 °F
